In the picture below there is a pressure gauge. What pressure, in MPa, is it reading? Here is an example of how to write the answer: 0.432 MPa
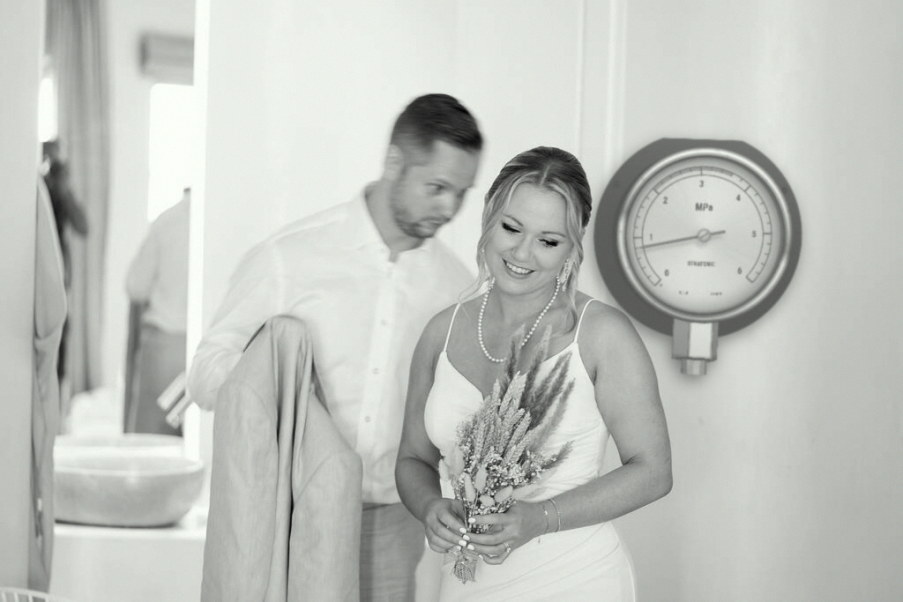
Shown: 0.8 MPa
